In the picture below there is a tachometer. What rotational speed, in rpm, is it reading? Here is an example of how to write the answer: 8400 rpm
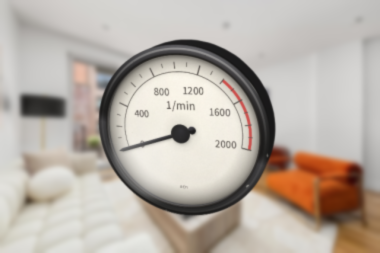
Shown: 0 rpm
